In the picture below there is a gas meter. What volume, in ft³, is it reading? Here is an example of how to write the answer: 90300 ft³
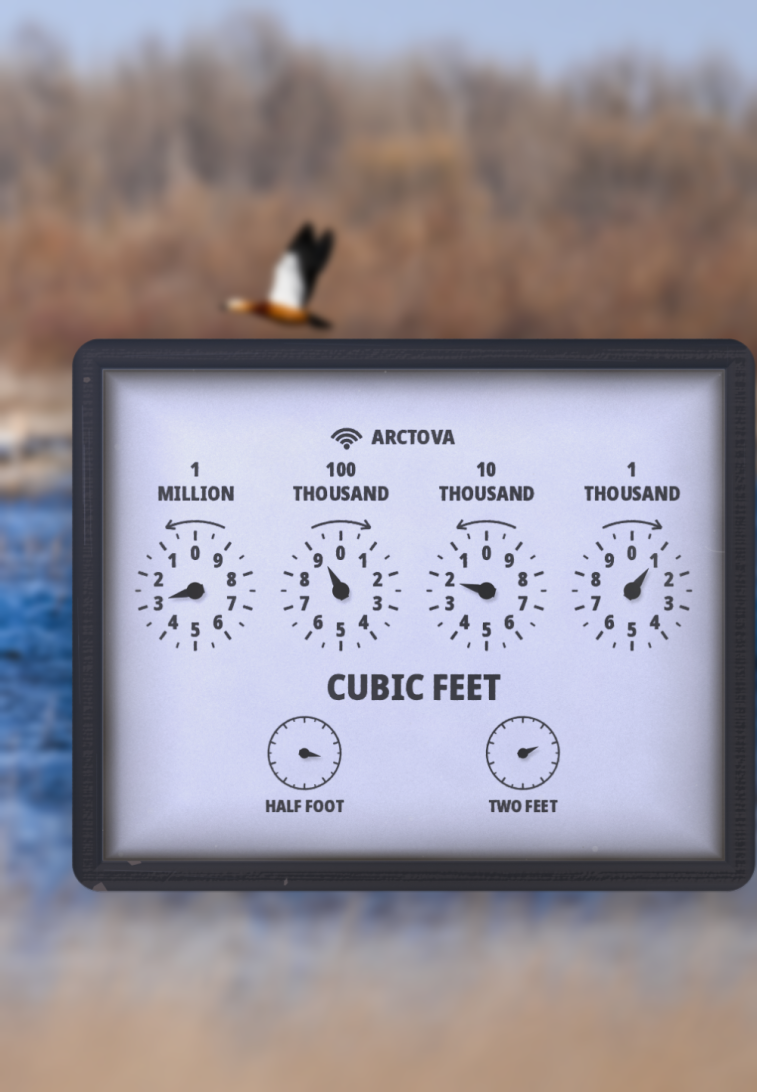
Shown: 292100 ft³
